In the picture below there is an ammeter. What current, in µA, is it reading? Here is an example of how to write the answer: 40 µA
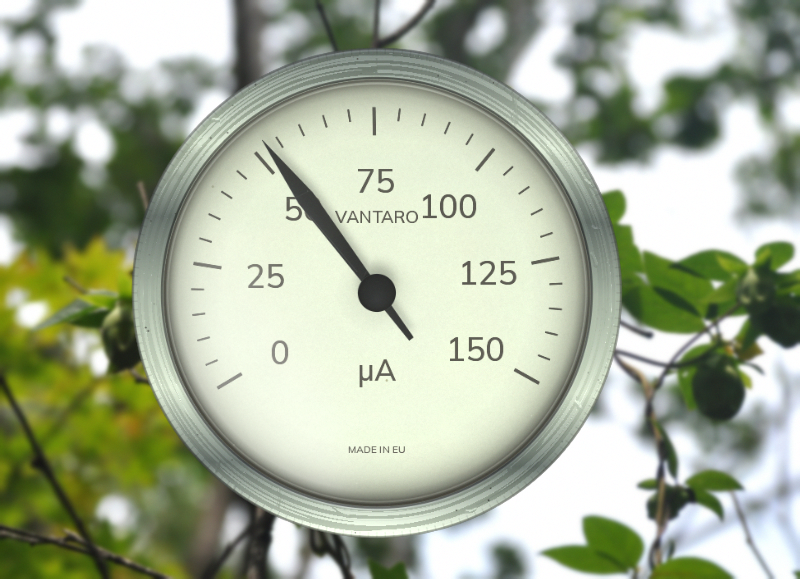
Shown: 52.5 µA
